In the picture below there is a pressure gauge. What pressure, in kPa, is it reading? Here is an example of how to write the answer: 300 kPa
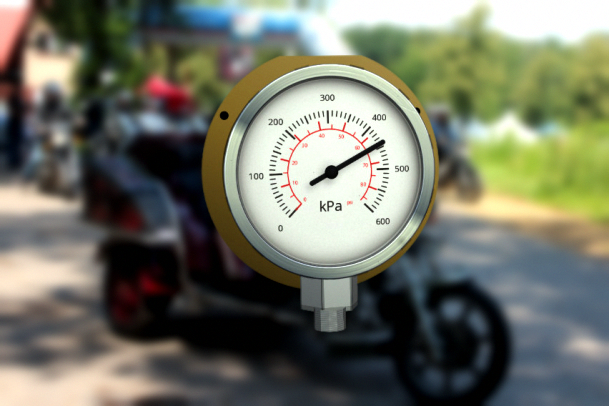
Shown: 440 kPa
